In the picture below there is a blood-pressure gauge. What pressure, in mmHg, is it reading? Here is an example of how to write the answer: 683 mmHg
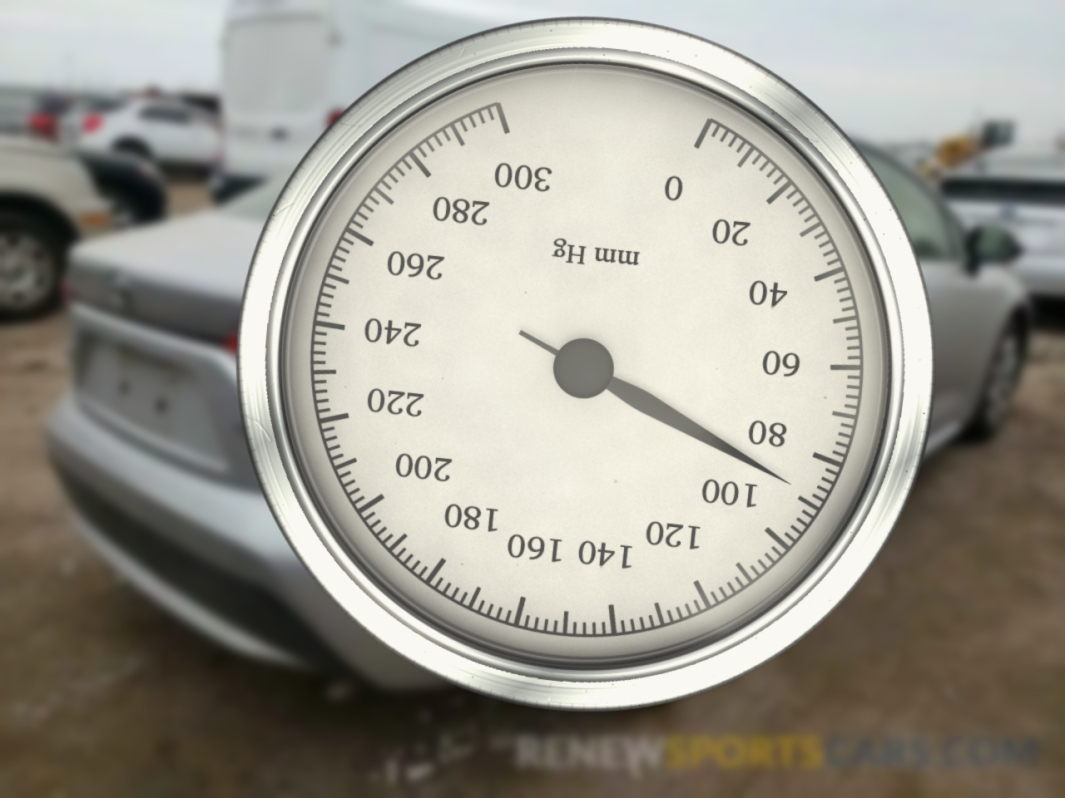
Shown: 88 mmHg
